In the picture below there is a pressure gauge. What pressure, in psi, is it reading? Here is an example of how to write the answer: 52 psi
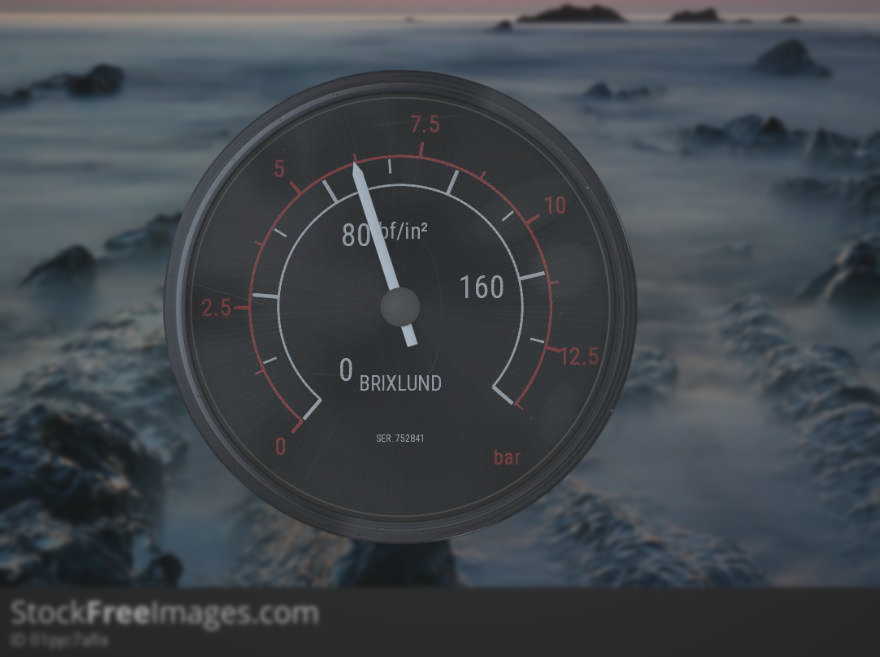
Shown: 90 psi
